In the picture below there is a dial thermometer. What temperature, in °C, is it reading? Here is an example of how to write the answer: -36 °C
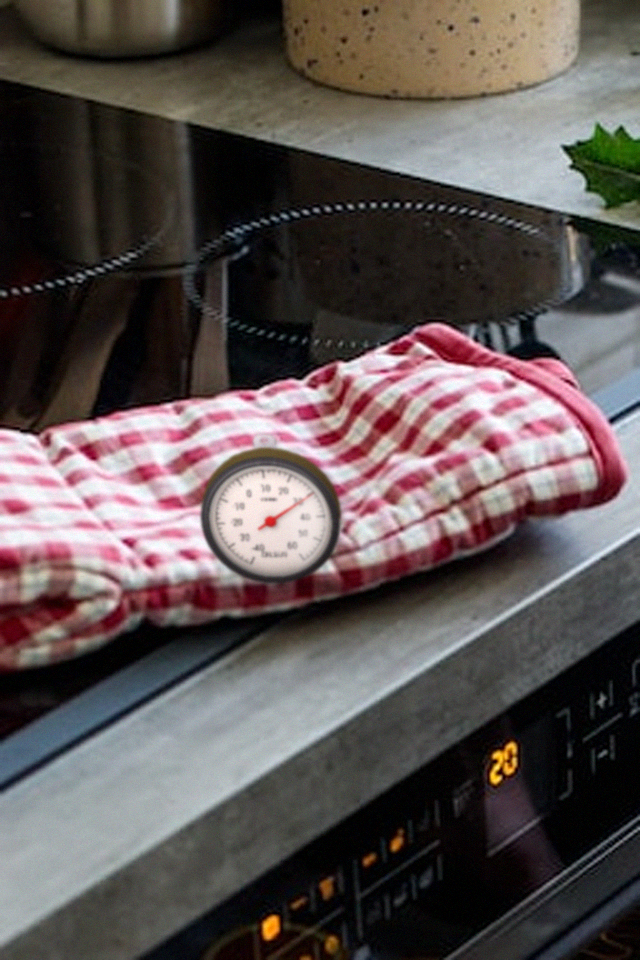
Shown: 30 °C
